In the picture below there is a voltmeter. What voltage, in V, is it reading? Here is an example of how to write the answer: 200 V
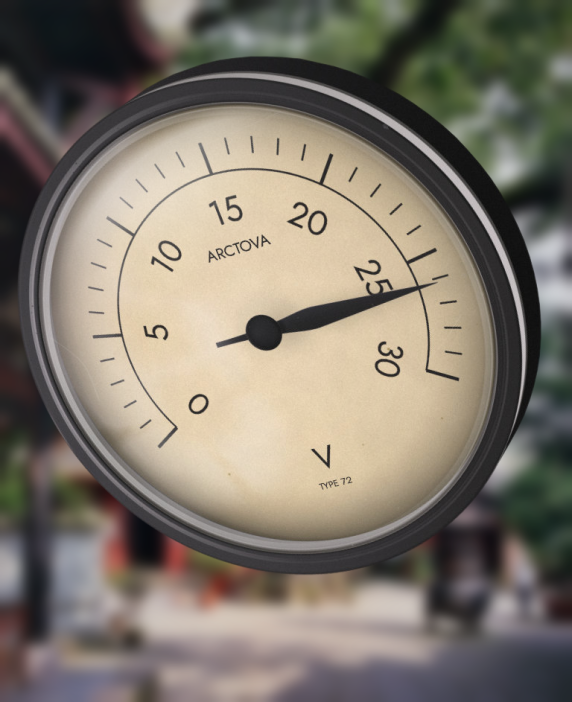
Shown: 26 V
